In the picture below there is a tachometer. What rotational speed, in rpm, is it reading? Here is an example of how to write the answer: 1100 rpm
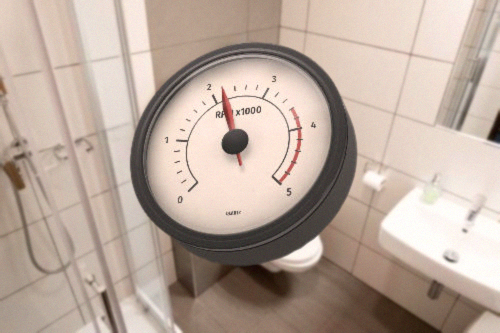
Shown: 2200 rpm
